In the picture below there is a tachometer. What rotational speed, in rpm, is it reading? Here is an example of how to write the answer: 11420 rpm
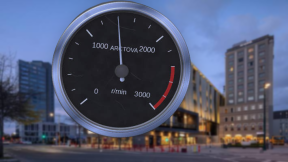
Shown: 1400 rpm
